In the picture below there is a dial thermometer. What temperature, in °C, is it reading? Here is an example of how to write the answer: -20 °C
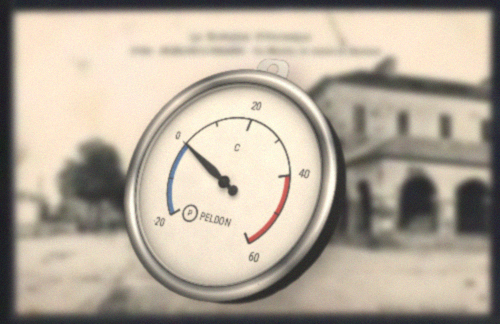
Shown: 0 °C
